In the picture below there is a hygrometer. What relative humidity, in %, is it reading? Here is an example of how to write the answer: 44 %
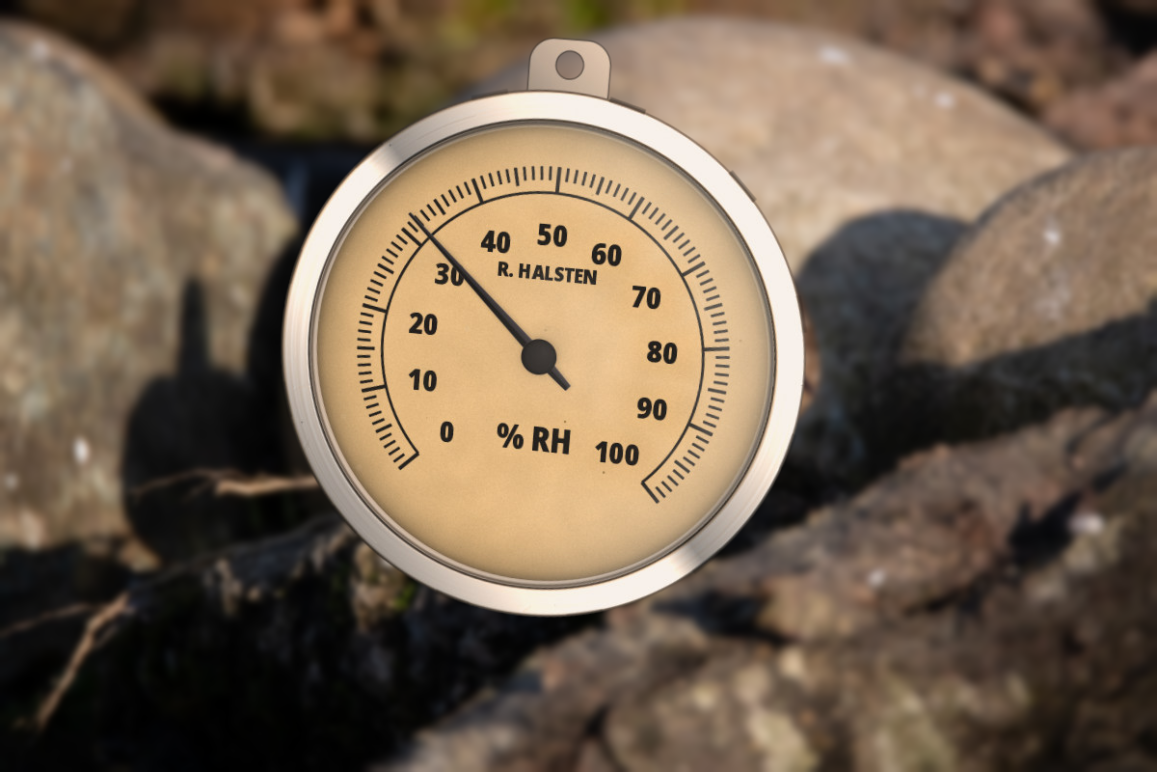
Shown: 32 %
